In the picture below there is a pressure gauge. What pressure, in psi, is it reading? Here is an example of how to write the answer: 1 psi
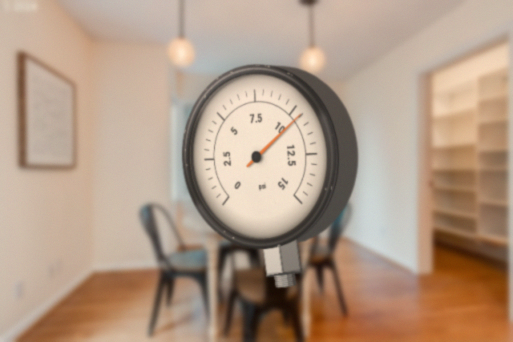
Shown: 10.5 psi
